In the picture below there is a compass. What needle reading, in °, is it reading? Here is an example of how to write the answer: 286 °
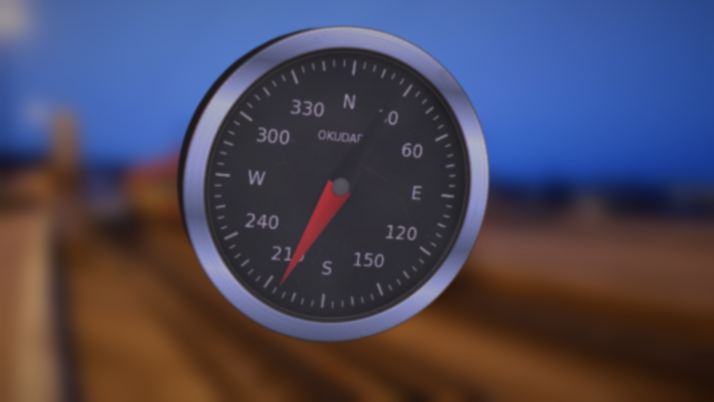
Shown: 205 °
